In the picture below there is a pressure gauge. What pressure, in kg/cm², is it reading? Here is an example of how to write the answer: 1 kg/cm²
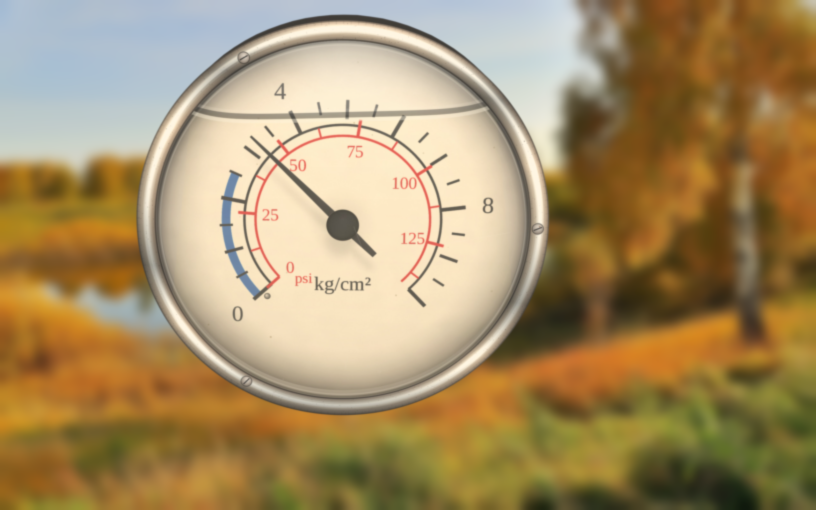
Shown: 3.25 kg/cm²
